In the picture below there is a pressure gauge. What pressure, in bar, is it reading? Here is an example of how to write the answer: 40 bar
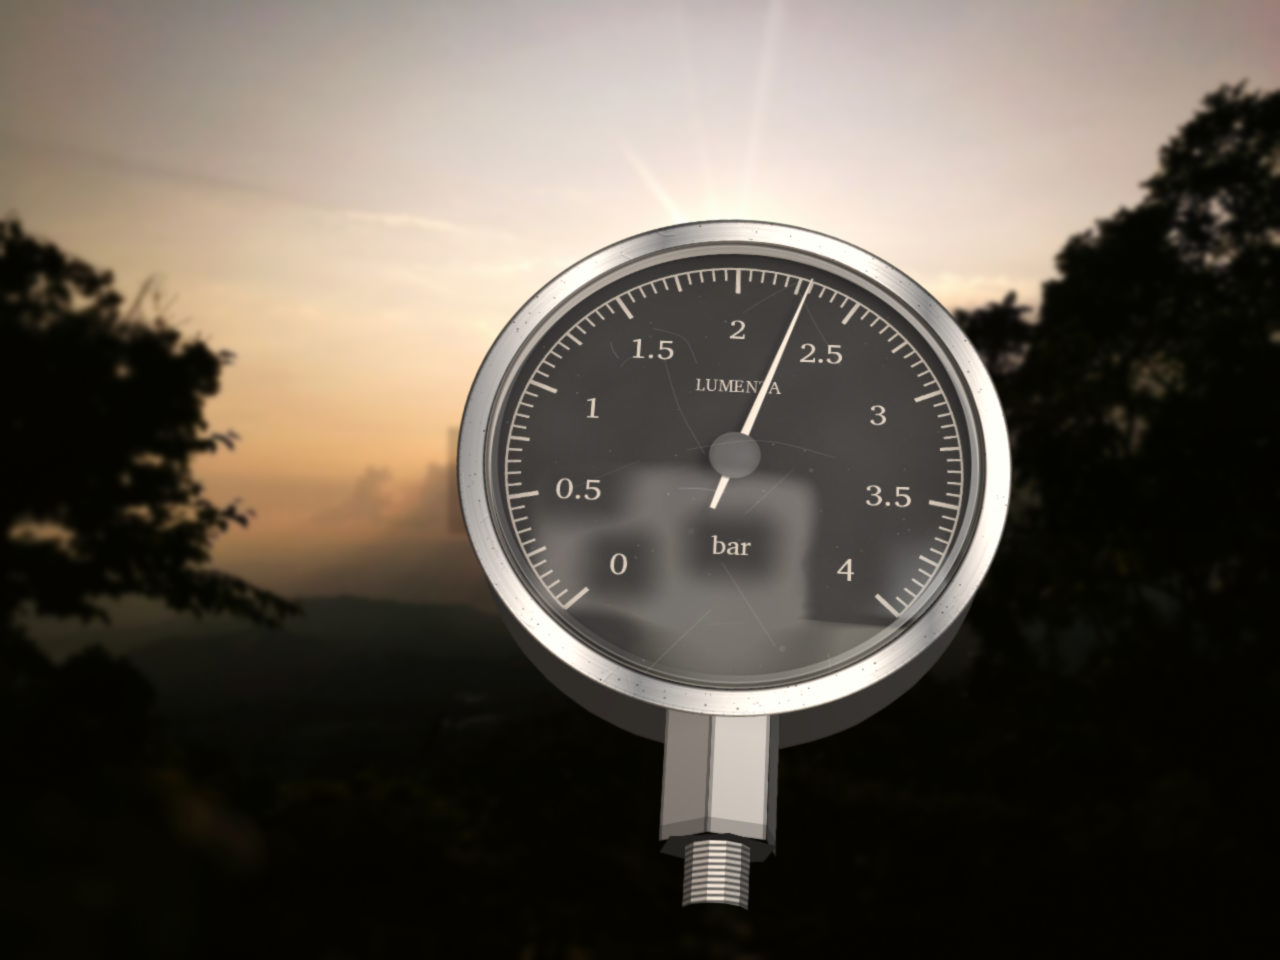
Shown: 2.3 bar
